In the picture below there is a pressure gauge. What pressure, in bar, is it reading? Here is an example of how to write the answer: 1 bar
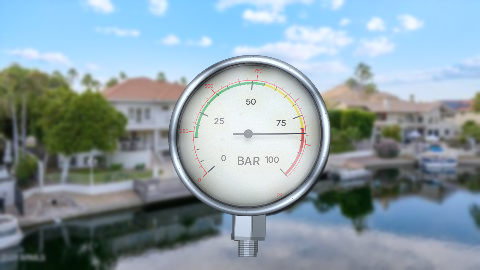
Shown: 82.5 bar
